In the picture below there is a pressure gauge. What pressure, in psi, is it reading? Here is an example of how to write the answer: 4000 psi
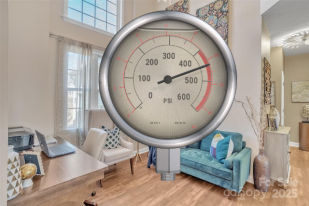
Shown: 450 psi
